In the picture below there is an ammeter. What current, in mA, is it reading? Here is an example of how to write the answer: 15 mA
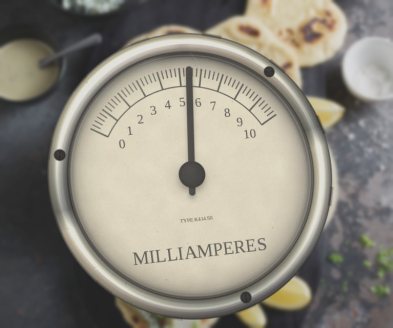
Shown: 5.4 mA
